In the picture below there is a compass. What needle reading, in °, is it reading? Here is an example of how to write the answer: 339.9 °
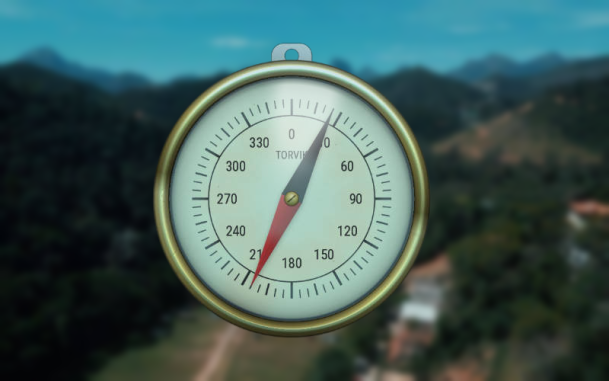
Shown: 205 °
